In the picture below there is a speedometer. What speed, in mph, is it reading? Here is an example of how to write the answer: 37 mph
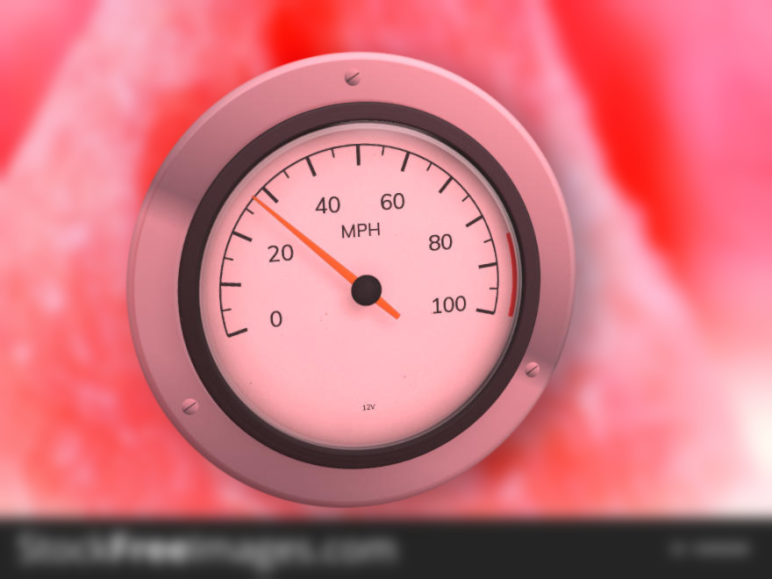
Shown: 27.5 mph
